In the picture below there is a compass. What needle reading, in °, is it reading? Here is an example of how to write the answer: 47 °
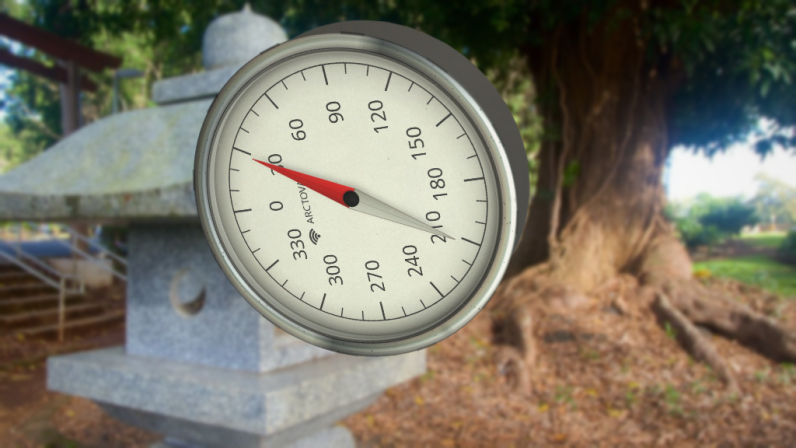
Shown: 30 °
